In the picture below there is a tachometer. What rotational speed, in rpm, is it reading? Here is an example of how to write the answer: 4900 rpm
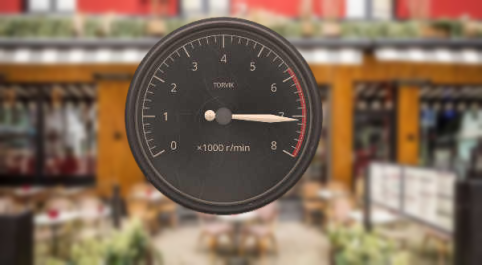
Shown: 7100 rpm
